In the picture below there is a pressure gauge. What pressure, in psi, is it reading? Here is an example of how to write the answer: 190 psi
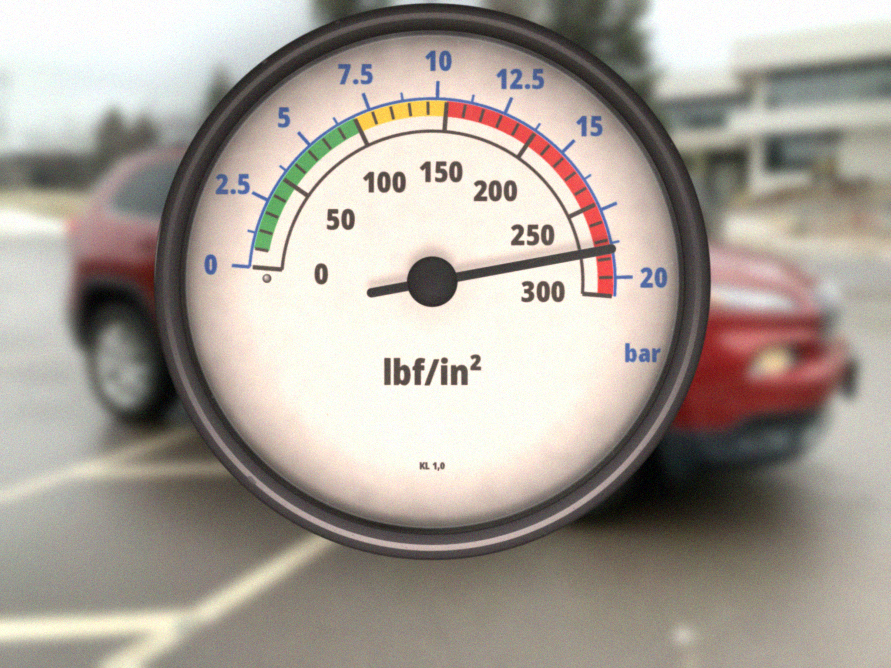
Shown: 275 psi
